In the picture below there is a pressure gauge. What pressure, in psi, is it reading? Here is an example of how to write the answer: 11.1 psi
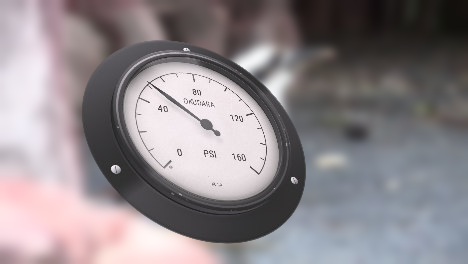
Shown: 50 psi
